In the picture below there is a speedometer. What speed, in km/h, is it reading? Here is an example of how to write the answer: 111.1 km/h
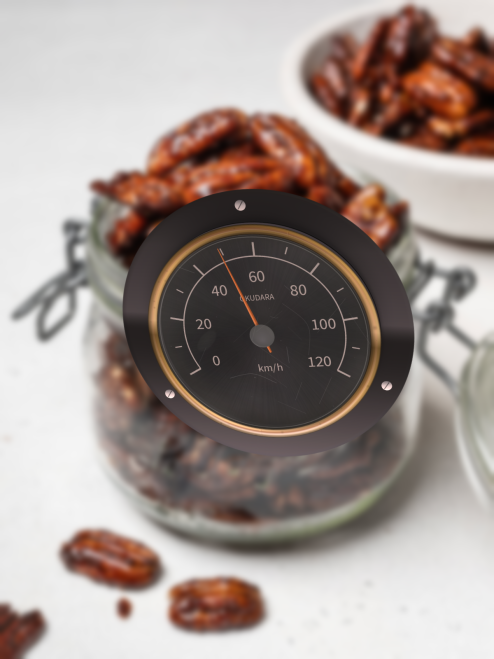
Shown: 50 km/h
